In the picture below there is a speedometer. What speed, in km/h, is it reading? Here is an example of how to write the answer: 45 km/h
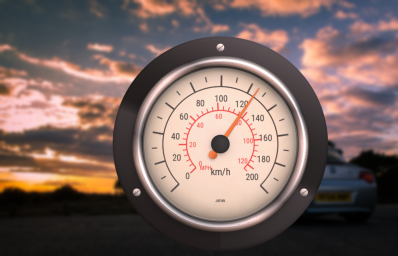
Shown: 125 km/h
